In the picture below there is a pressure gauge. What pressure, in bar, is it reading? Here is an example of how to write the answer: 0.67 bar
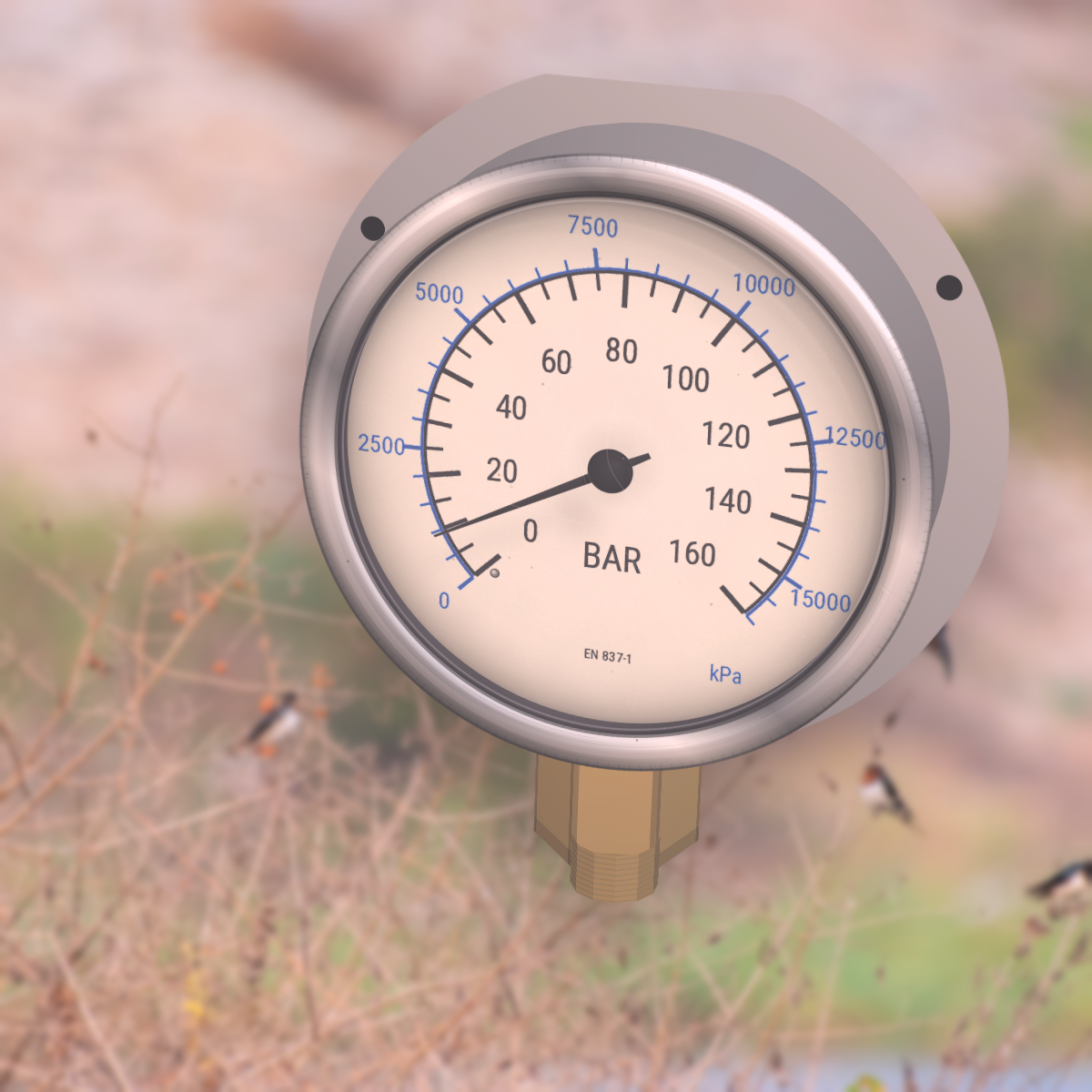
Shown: 10 bar
